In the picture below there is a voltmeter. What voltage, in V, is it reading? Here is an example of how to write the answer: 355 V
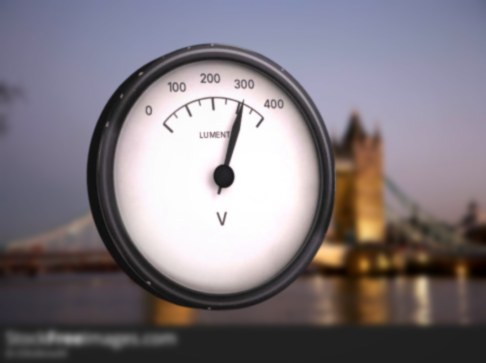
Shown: 300 V
